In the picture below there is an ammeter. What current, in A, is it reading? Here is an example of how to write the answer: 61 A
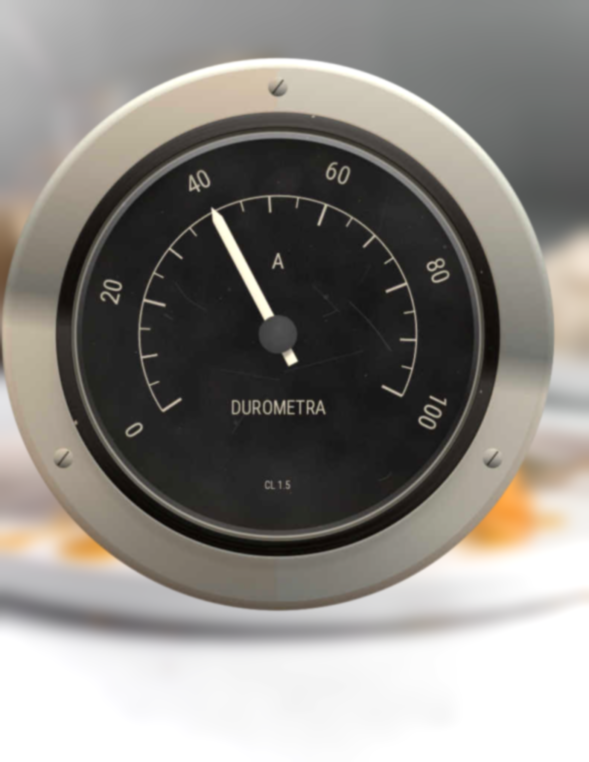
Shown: 40 A
